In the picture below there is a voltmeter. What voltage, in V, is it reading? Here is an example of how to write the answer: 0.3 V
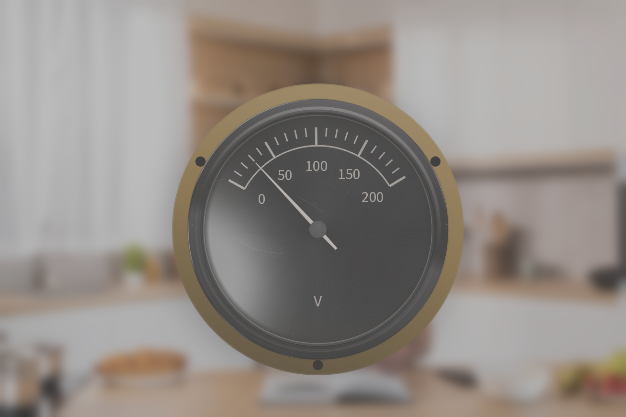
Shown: 30 V
